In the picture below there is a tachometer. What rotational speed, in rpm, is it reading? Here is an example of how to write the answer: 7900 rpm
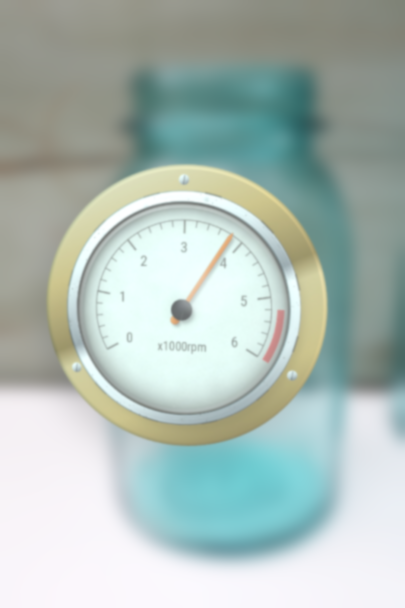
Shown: 3800 rpm
